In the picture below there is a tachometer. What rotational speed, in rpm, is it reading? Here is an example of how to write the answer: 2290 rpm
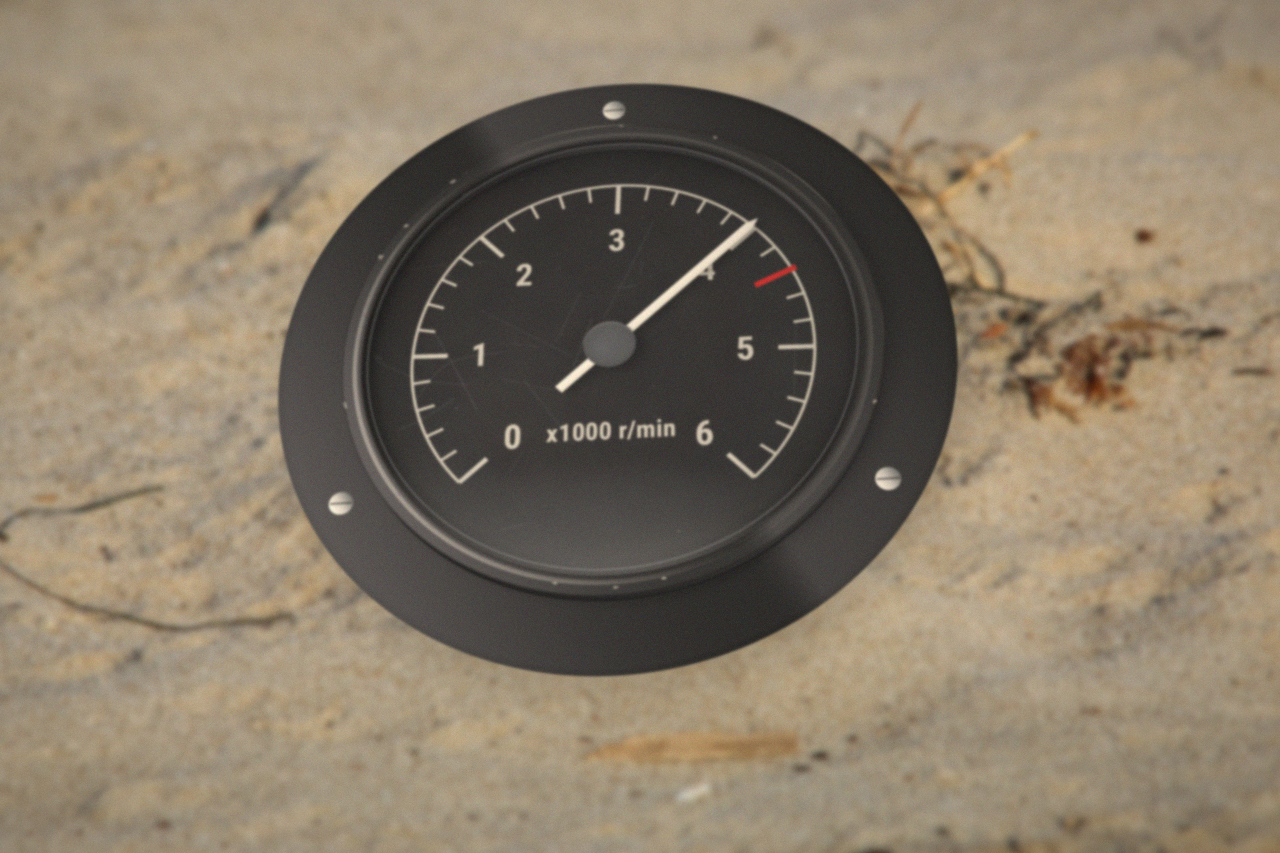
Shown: 4000 rpm
